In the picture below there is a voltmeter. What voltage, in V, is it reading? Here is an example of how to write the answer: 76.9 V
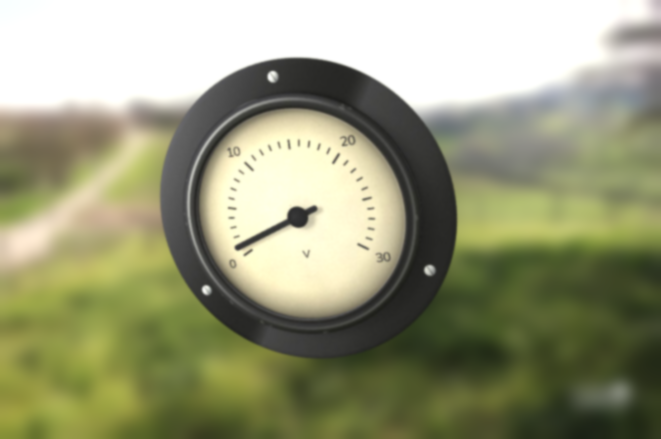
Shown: 1 V
